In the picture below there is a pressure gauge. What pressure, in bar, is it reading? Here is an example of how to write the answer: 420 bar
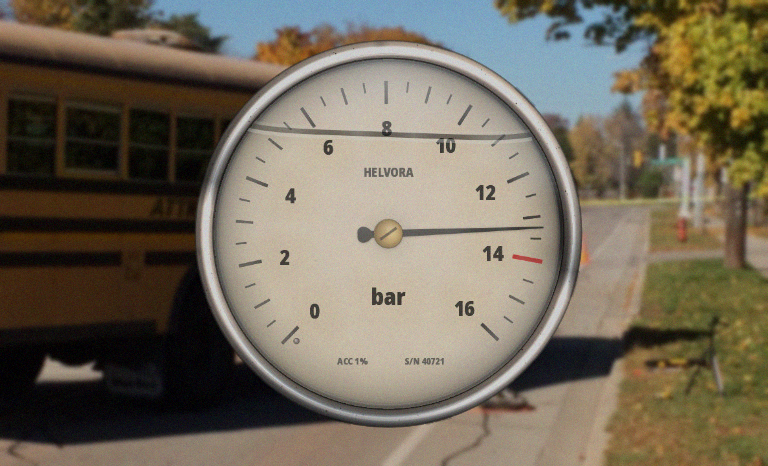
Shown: 13.25 bar
